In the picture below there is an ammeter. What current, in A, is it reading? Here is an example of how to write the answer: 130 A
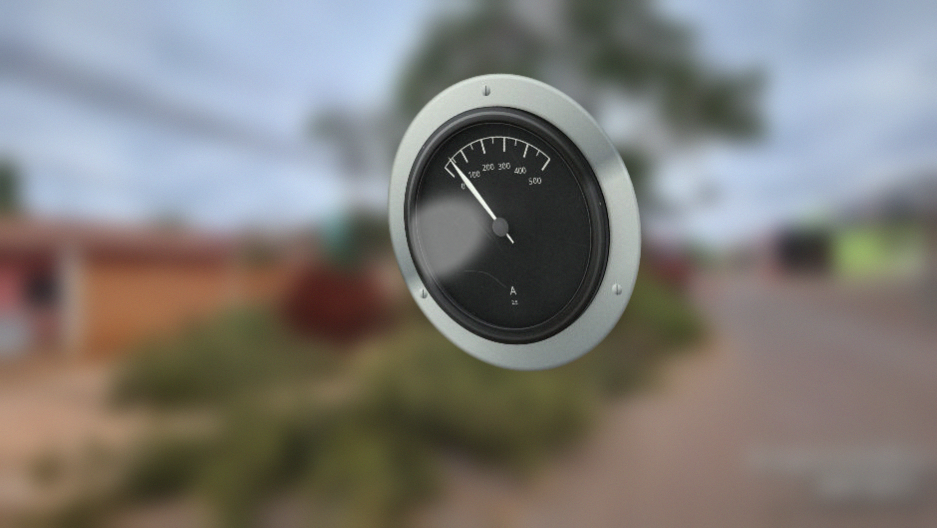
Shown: 50 A
